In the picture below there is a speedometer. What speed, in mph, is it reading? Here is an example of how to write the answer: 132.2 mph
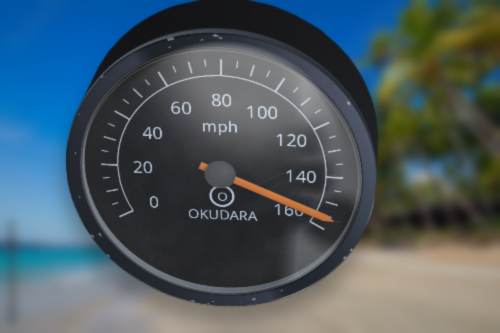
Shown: 155 mph
